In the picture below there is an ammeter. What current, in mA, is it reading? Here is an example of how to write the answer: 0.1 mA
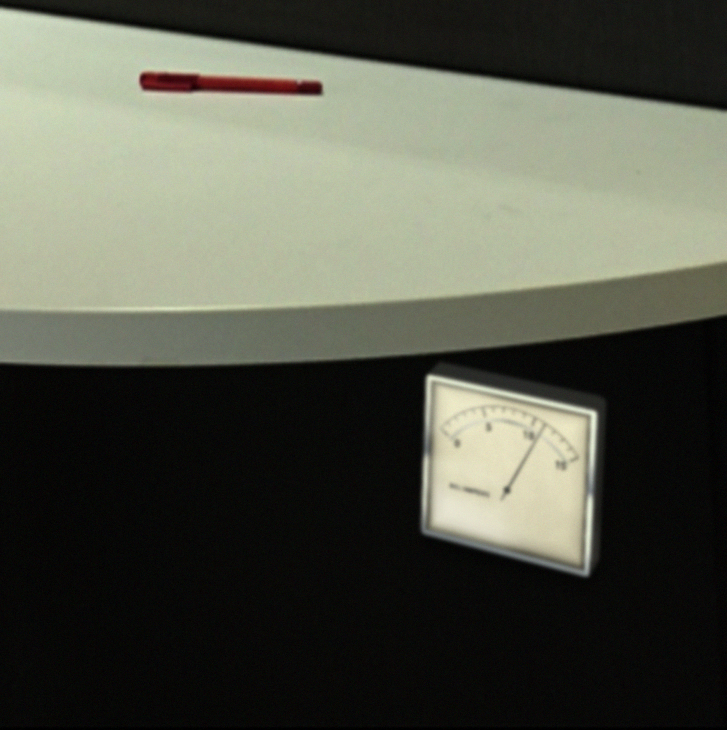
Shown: 11 mA
